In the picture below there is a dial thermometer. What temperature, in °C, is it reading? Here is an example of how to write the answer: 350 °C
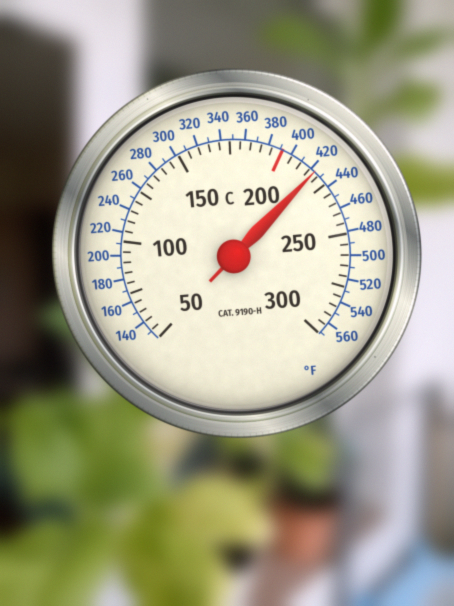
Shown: 217.5 °C
